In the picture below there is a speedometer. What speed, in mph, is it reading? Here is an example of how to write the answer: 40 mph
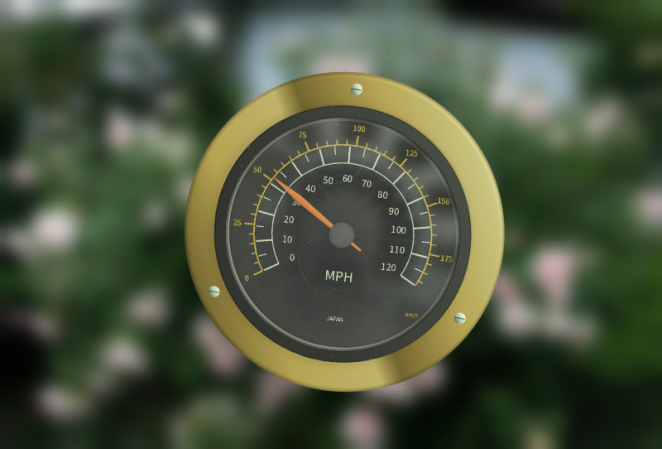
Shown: 32.5 mph
